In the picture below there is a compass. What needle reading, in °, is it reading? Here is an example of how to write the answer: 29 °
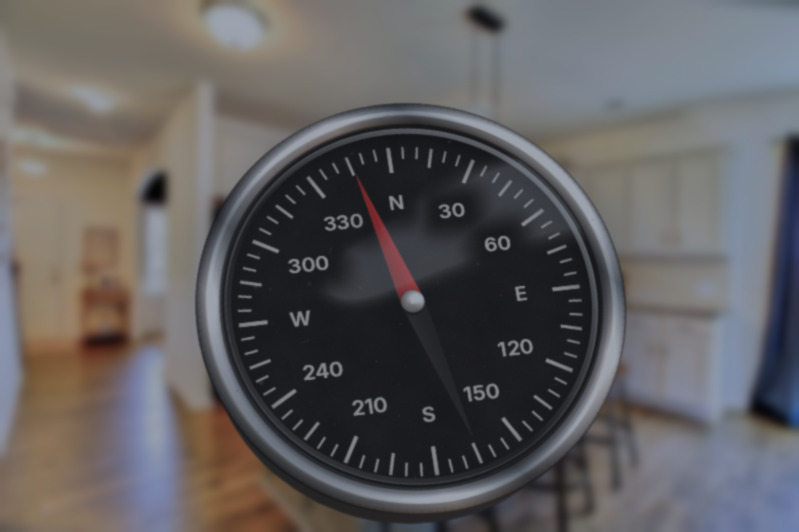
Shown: 345 °
